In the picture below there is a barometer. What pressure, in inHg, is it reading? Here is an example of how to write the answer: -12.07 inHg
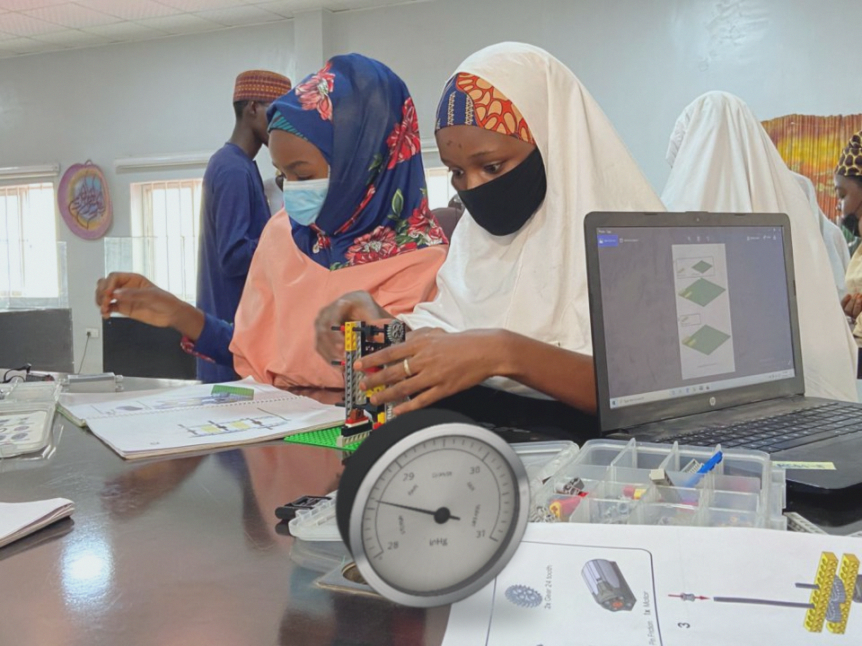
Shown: 28.6 inHg
